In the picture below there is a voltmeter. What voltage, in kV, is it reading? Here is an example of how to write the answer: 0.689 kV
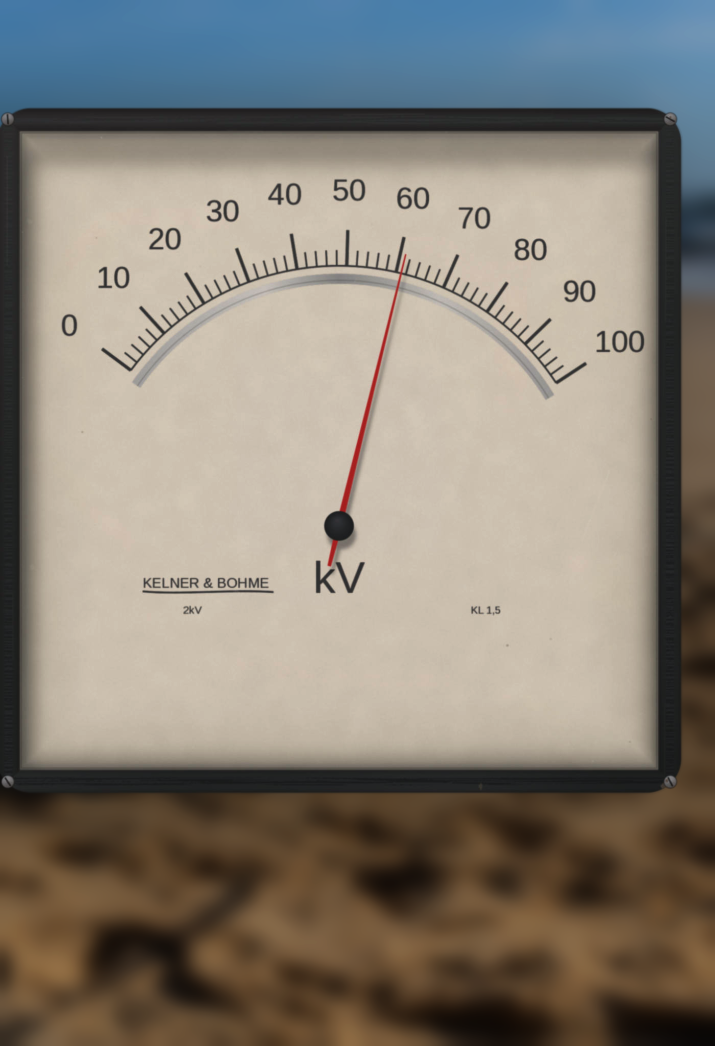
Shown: 61 kV
